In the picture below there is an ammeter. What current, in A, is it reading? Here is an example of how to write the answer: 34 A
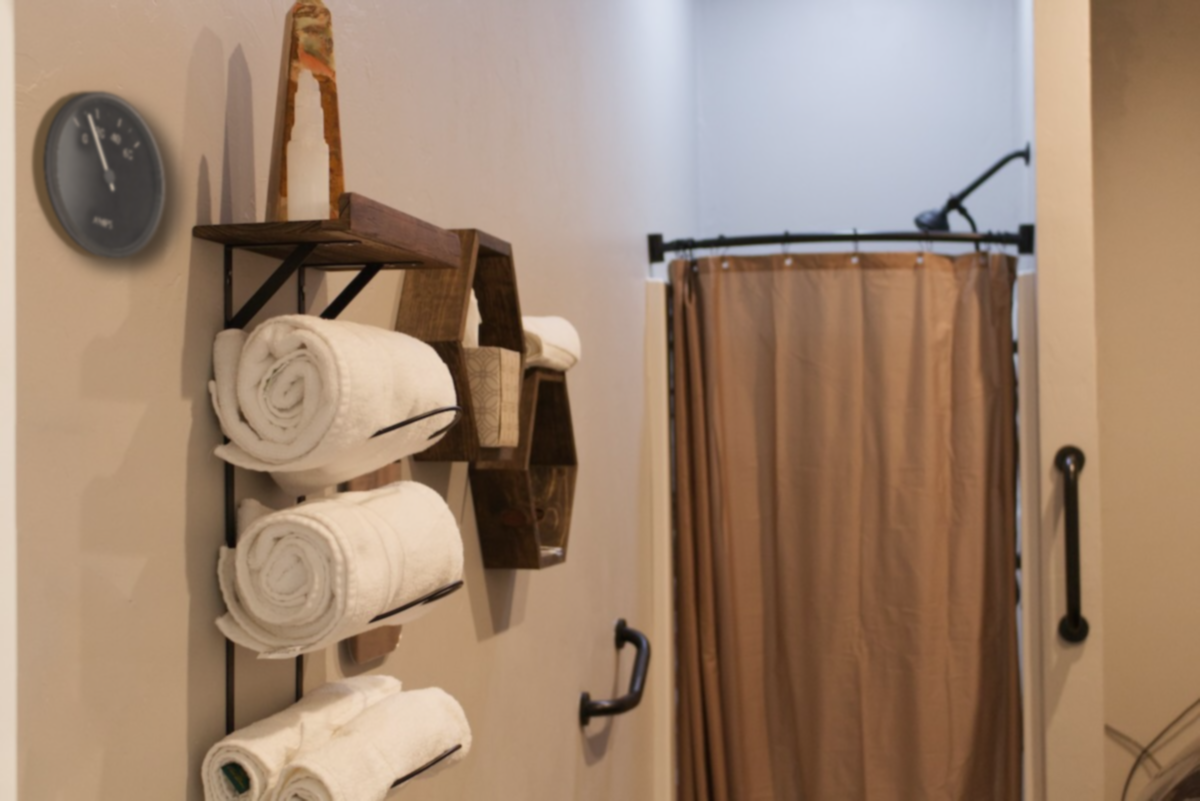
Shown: 10 A
